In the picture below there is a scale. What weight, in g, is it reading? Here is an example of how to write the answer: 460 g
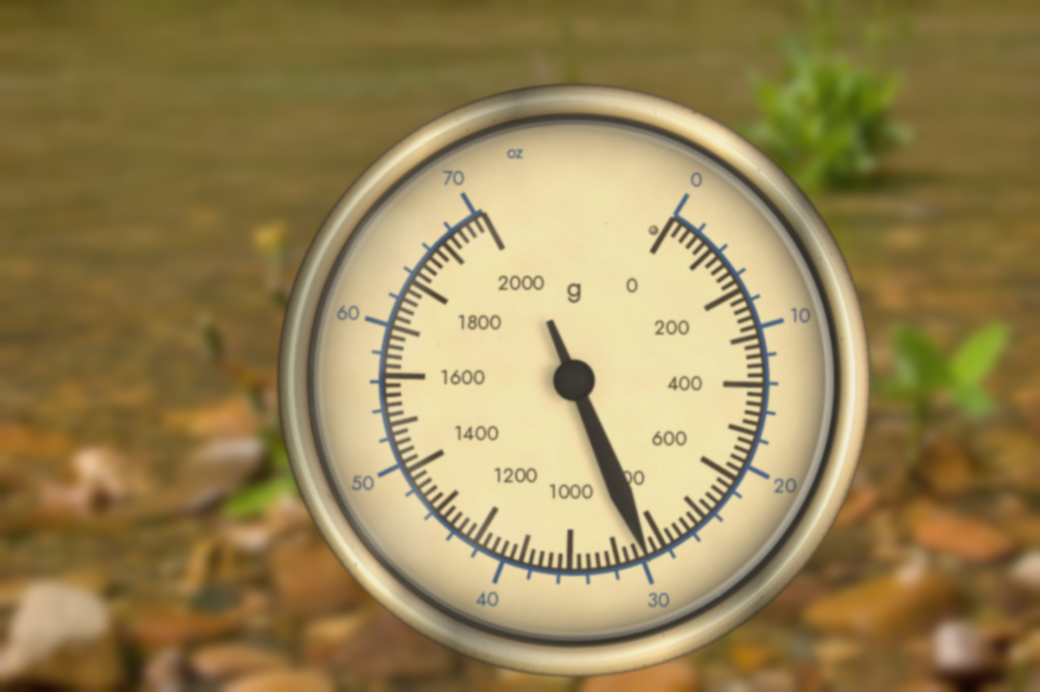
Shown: 840 g
